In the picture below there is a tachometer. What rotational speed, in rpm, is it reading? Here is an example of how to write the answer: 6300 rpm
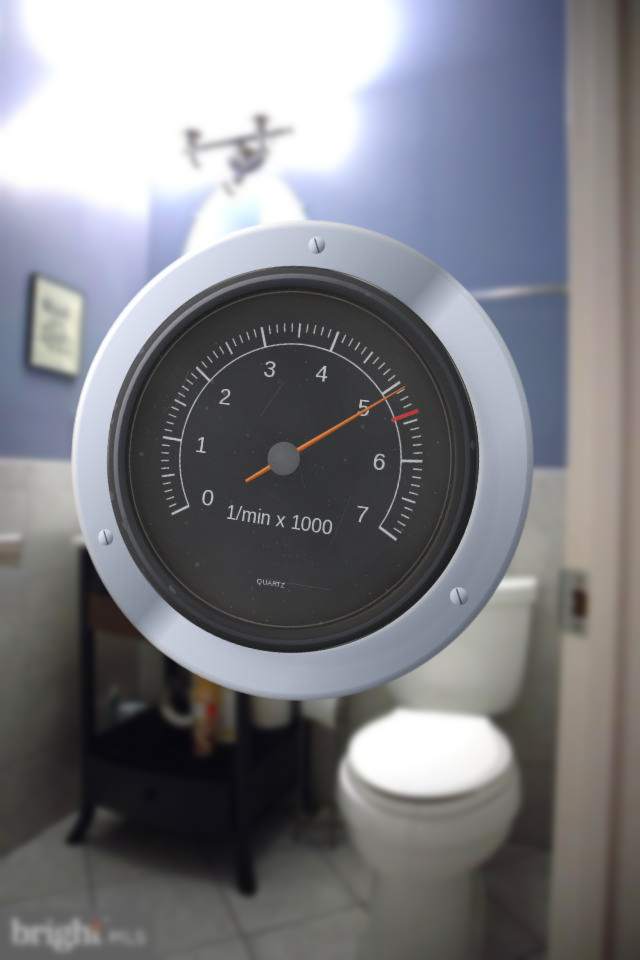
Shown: 5100 rpm
